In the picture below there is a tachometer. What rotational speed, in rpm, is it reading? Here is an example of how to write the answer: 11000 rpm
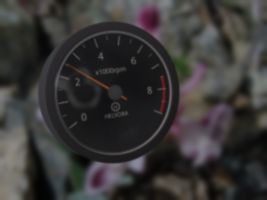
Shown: 2500 rpm
